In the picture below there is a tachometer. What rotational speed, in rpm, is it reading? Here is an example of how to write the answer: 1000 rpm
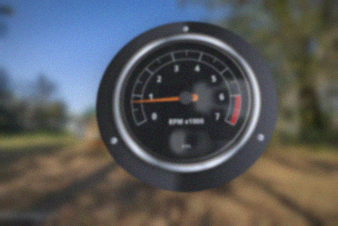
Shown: 750 rpm
